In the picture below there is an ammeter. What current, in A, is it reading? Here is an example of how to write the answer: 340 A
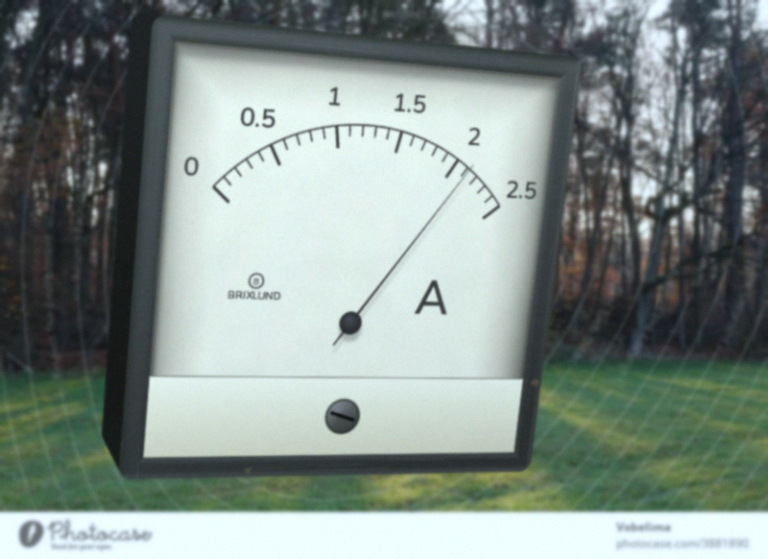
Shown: 2.1 A
